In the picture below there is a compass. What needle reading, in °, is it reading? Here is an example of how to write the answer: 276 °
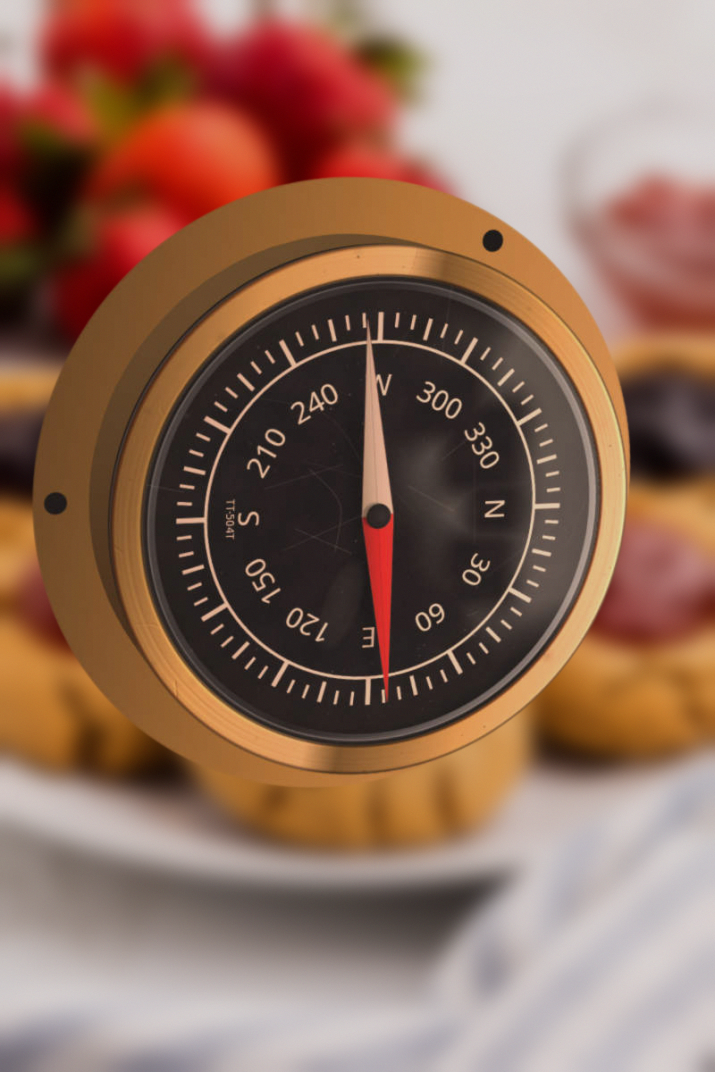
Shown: 85 °
